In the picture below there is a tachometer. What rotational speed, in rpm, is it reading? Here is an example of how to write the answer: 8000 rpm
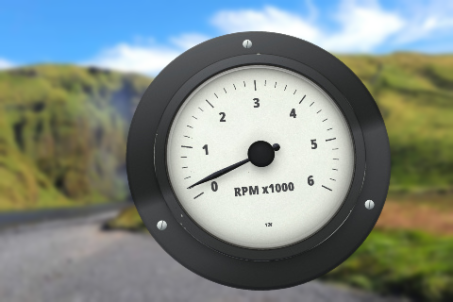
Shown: 200 rpm
